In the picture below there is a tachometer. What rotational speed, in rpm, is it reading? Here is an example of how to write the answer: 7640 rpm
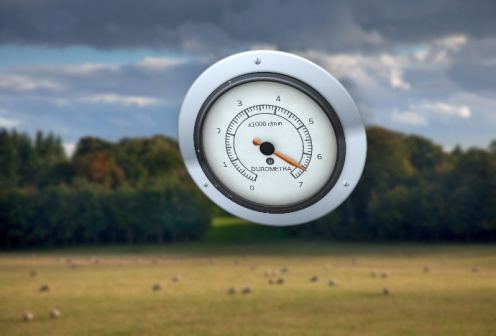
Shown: 6500 rpm
